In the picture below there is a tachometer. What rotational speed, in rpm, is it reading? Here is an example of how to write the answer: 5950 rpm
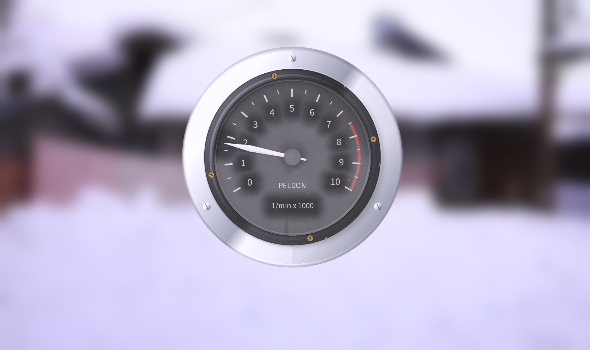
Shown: 1750 rpm
